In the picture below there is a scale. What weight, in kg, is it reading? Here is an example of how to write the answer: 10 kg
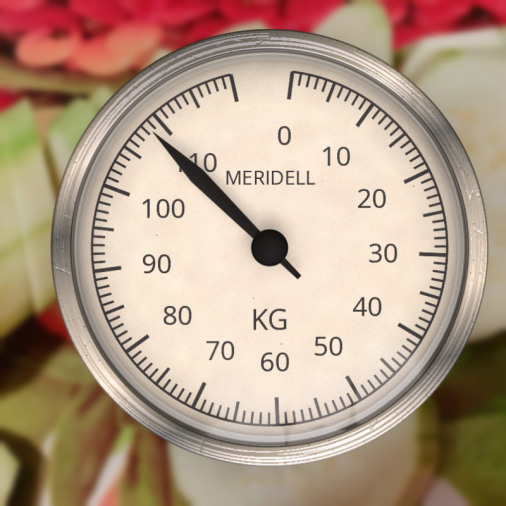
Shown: 108.5 kg
